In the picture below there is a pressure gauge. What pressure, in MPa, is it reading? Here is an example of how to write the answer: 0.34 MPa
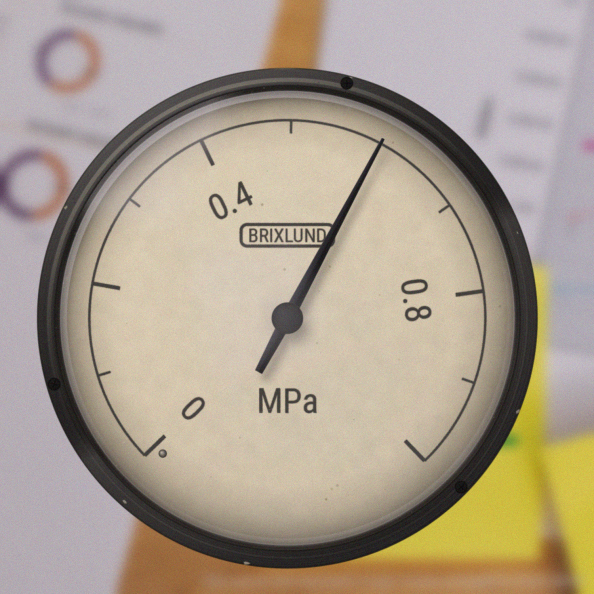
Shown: 0.6 MPa
